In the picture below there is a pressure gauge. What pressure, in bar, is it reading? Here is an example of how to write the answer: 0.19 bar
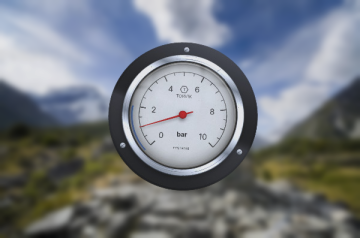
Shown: 1 bar
